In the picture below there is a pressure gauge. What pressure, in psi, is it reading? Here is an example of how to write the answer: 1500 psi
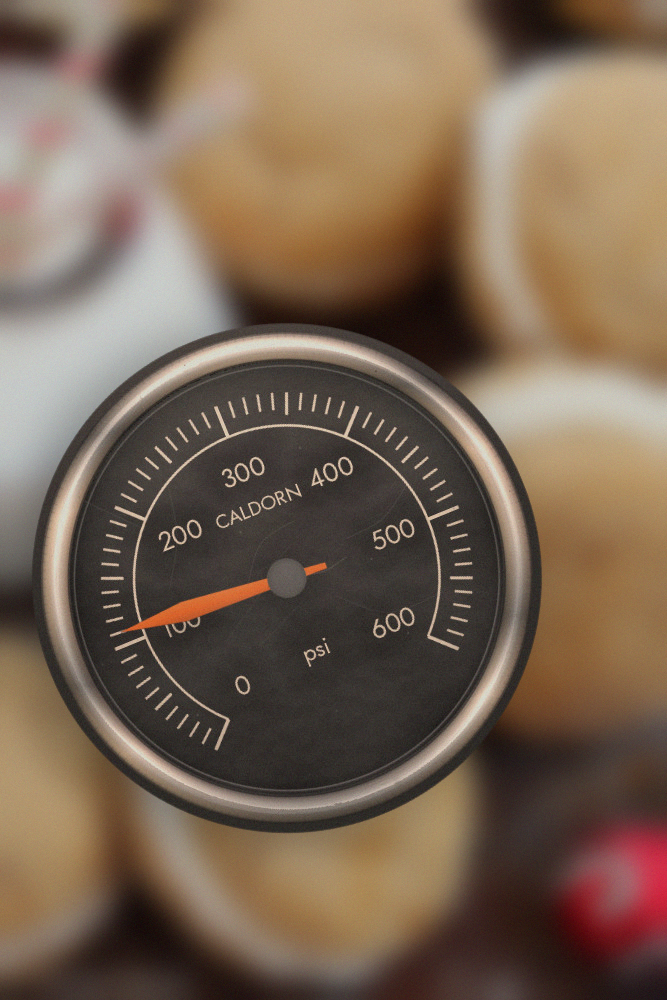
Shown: 110 psi
